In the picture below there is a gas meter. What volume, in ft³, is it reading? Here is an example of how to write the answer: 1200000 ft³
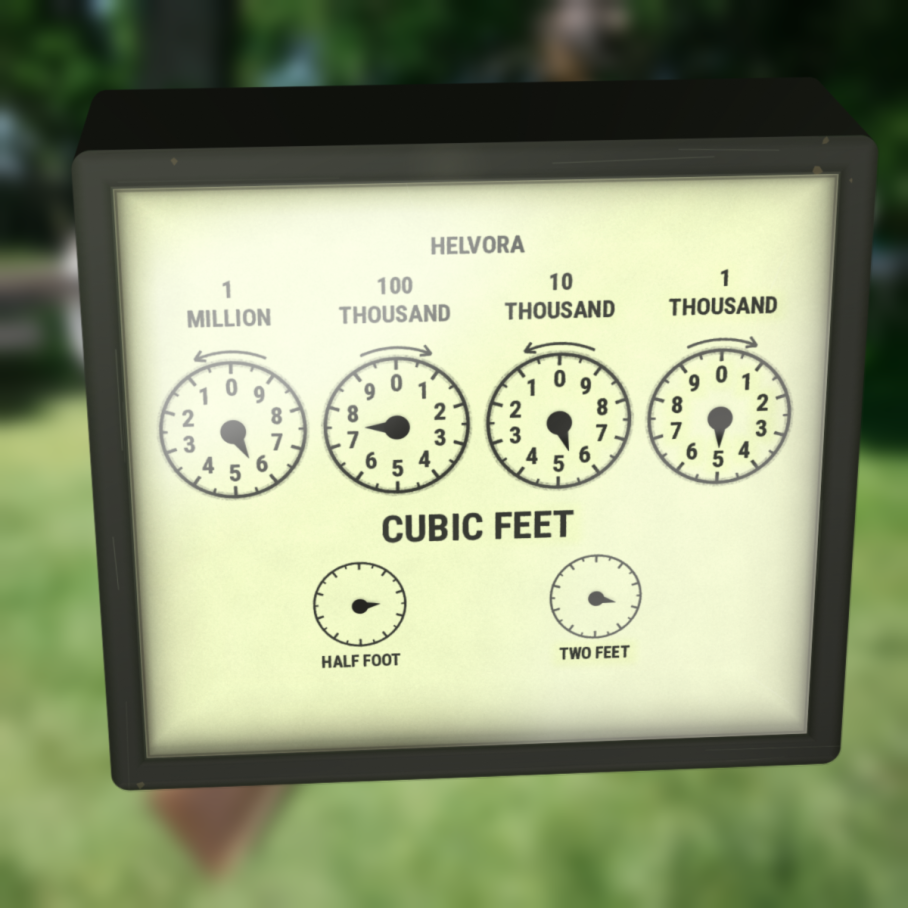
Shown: 575500 ft³
